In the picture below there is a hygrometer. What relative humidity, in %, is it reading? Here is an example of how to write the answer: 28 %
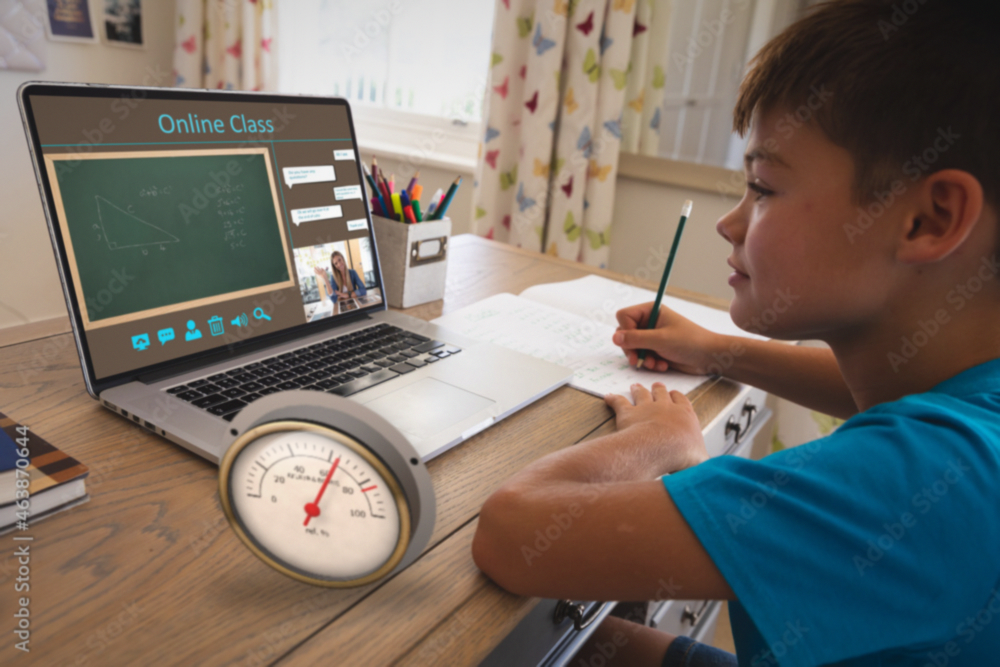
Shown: 64 %
